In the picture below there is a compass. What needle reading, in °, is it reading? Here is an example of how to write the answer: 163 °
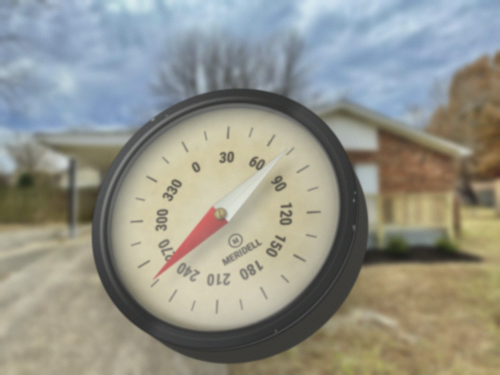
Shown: 255 °
